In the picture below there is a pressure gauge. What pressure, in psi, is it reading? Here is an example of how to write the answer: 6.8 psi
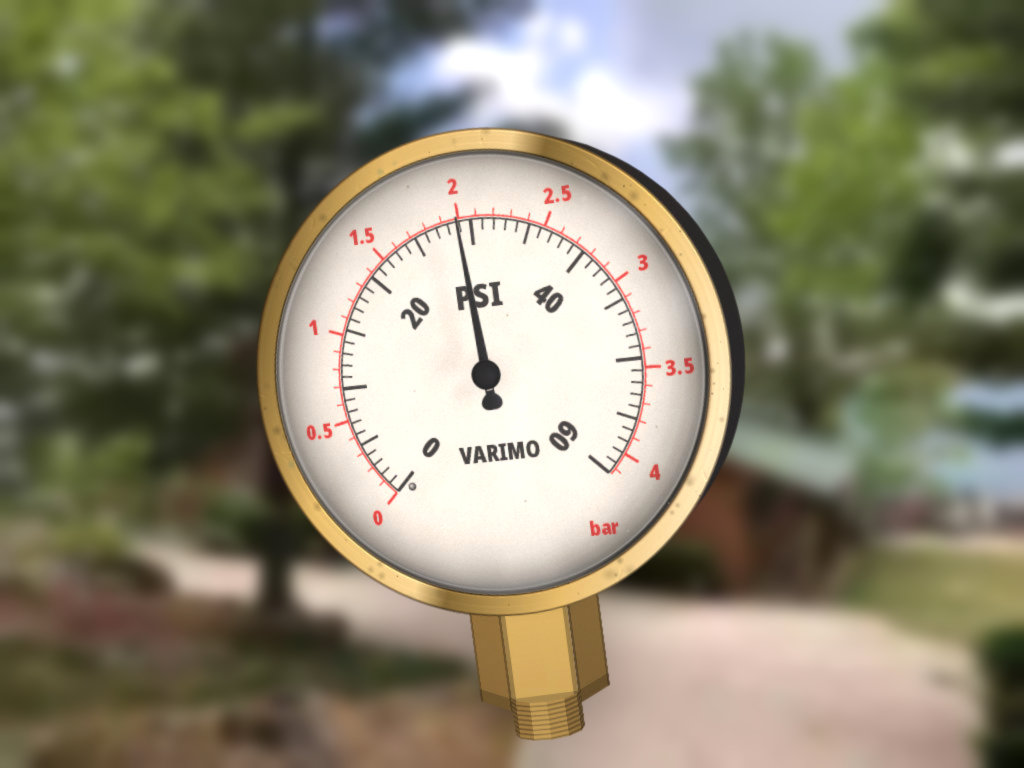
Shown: 29 psi
